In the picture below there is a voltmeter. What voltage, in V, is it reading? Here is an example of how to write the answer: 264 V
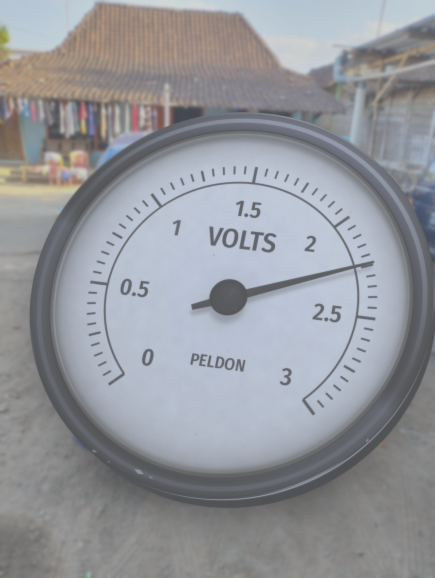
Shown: 2.25 V
